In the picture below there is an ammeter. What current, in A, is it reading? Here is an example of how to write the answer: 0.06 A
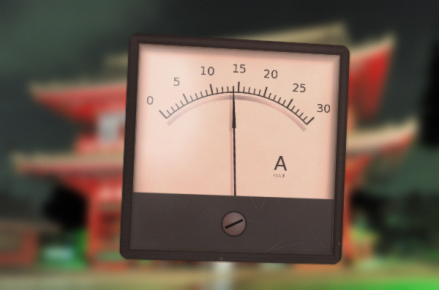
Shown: 14 A
